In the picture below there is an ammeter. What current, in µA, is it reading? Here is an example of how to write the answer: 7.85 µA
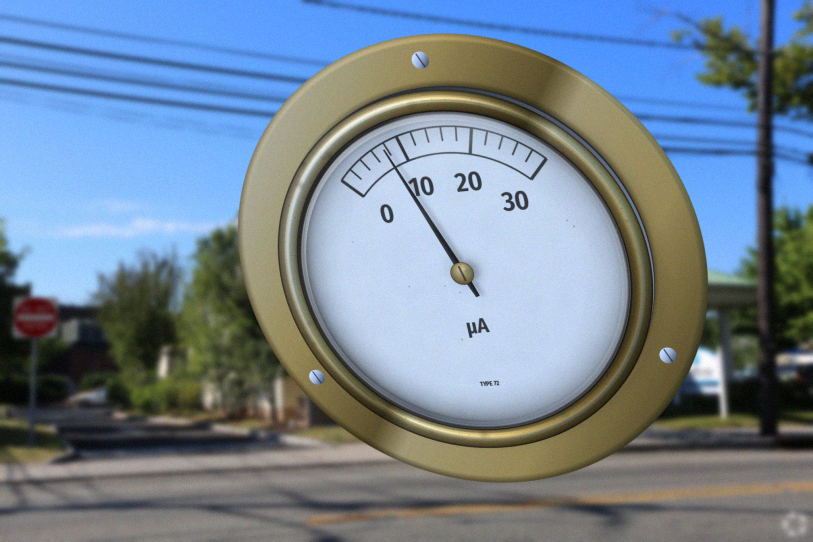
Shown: 8 µA
